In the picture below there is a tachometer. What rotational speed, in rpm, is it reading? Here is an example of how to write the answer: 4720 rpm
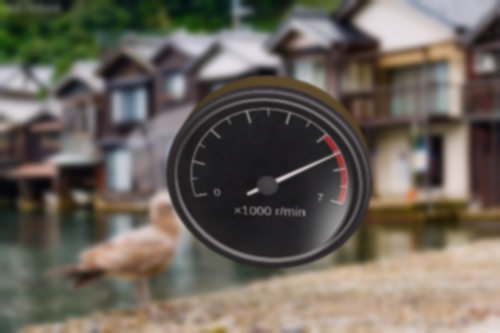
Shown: 5500 rpm
